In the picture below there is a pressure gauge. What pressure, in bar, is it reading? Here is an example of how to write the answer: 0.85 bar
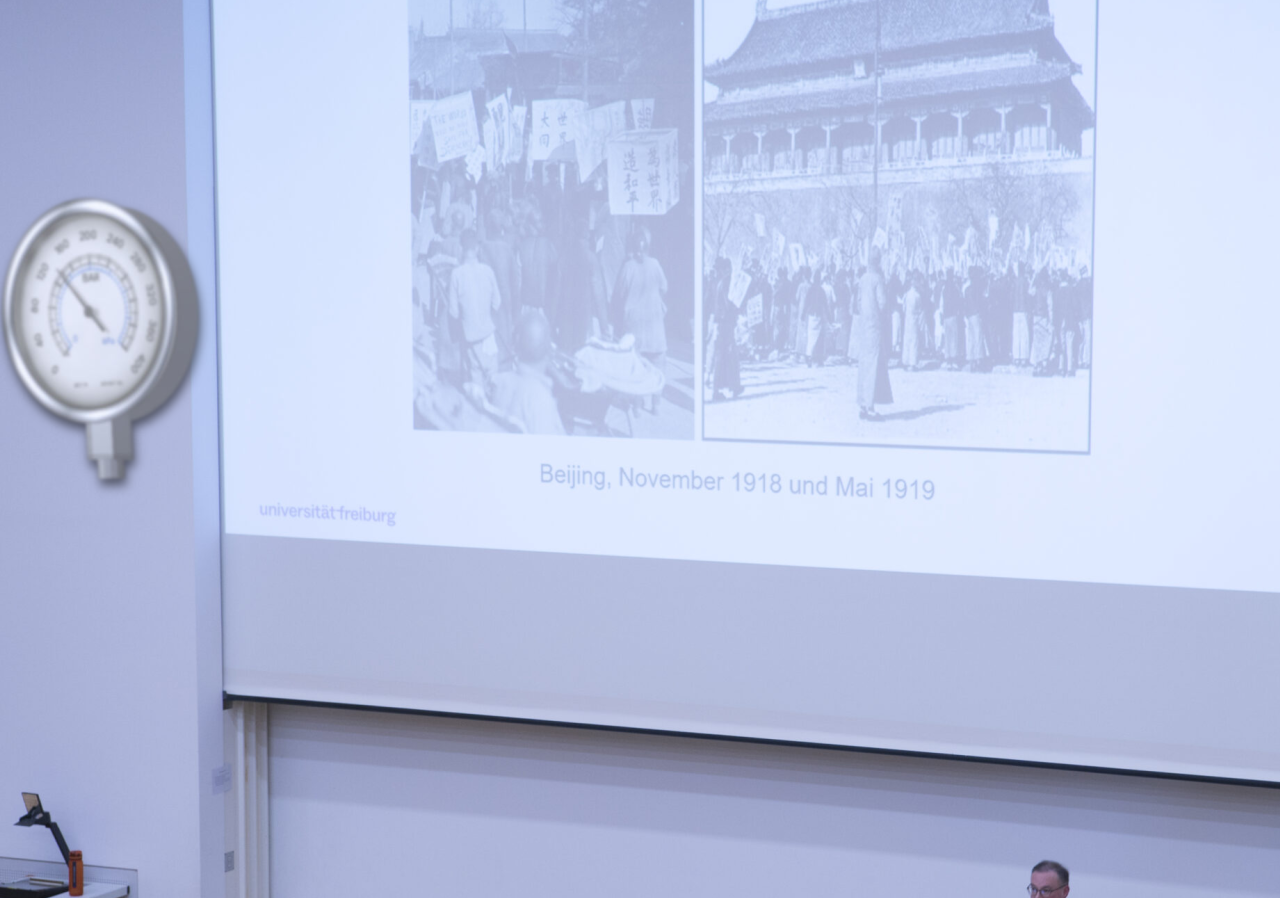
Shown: 140 bar
